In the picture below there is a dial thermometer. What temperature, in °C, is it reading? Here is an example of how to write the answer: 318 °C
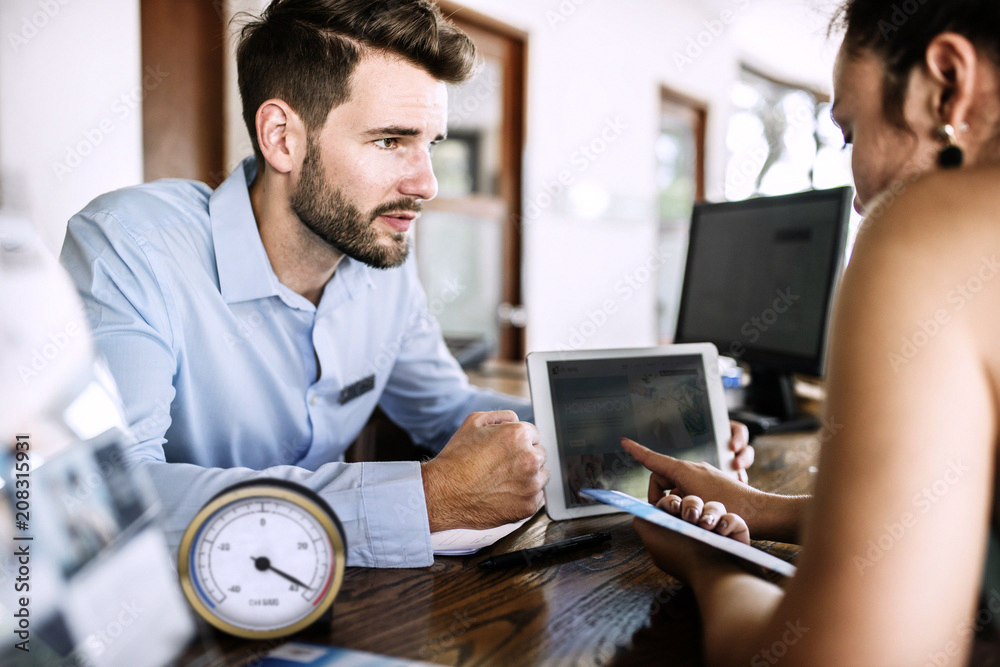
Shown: 36 °C
